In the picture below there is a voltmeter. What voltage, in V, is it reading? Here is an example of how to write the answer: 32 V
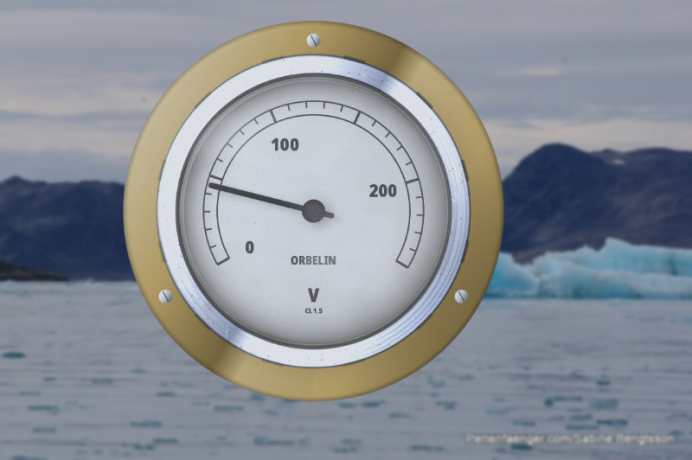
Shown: 45 V
